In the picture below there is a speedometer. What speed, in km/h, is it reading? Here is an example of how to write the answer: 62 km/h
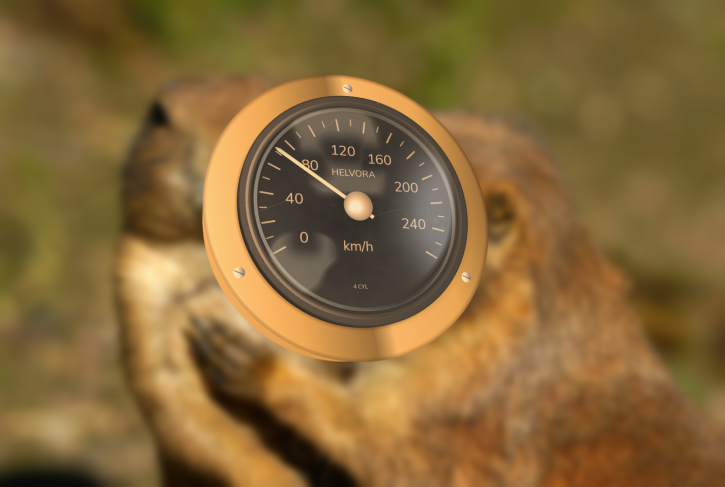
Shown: 70 km/h
